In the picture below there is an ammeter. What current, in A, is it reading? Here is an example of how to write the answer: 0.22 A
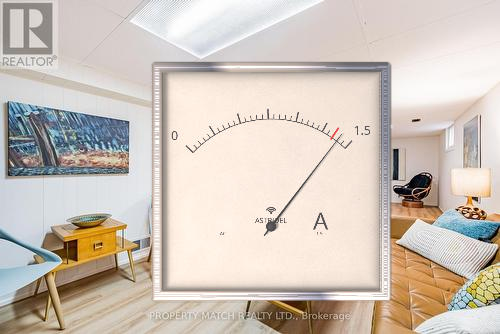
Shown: 1.4 A
